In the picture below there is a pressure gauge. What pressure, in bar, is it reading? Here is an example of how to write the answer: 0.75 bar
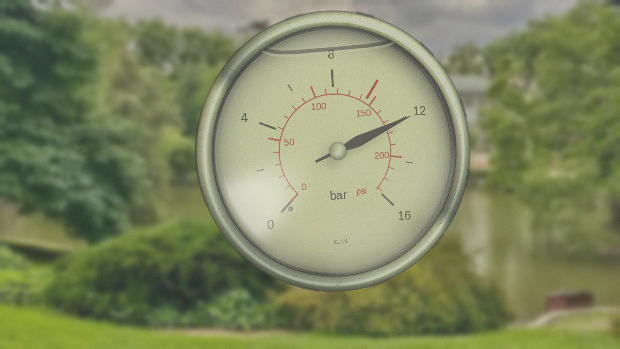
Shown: 12 bar
